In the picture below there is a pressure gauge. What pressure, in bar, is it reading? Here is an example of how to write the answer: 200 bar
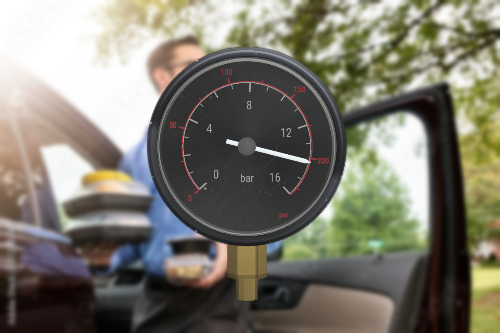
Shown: 14 bar
